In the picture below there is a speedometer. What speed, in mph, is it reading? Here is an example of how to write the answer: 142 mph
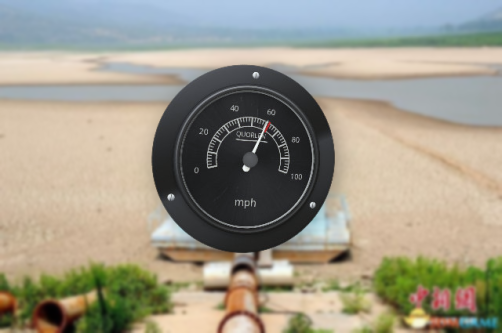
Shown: 60 mph
